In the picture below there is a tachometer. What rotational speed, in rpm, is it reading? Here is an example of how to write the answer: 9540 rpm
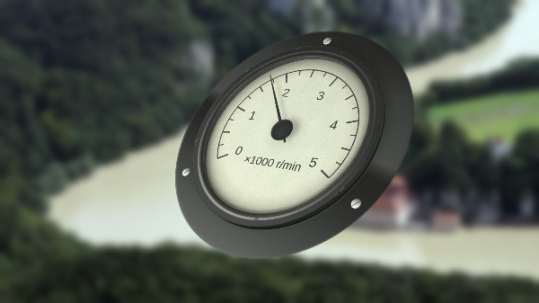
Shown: 1750 rpm
